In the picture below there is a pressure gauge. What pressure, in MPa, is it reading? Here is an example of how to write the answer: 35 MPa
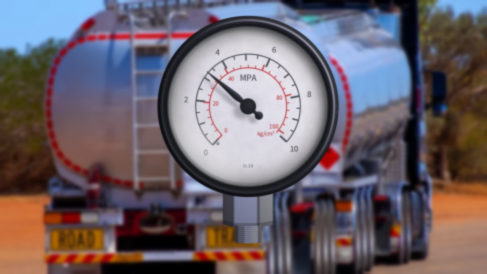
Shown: 3.25 MPa
